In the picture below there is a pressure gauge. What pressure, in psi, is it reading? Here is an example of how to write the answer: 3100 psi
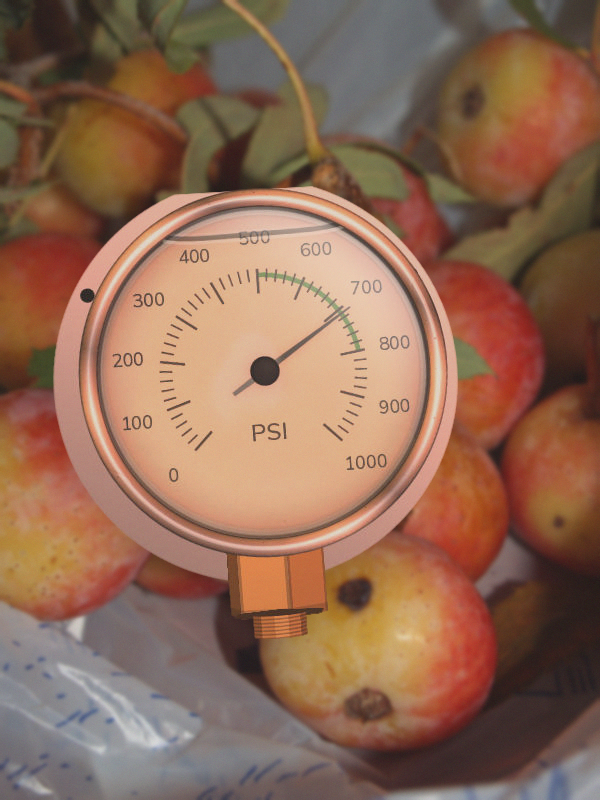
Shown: 710 psi
